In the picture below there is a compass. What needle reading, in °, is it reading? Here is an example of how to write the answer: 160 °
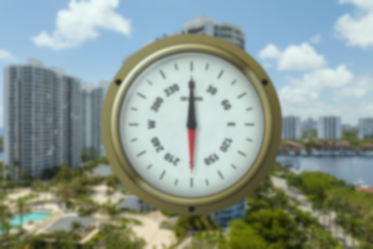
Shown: 180 °
